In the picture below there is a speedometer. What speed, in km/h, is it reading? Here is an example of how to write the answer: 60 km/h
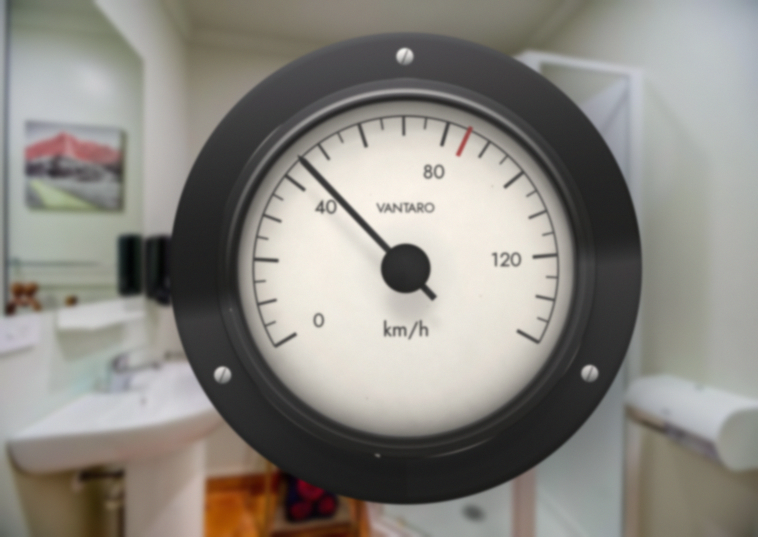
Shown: 45 km/h
